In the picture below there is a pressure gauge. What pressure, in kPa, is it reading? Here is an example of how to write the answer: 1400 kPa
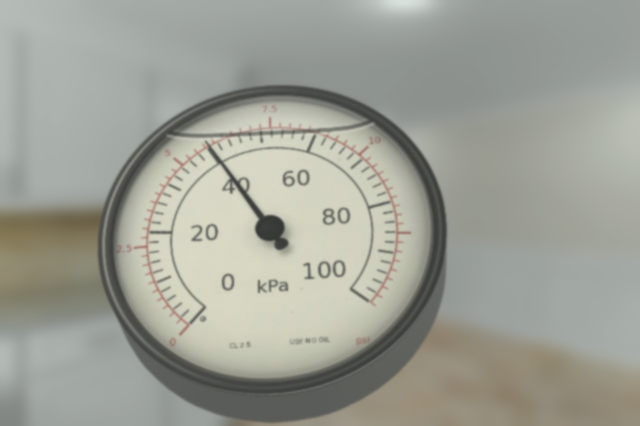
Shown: 40 kPa
